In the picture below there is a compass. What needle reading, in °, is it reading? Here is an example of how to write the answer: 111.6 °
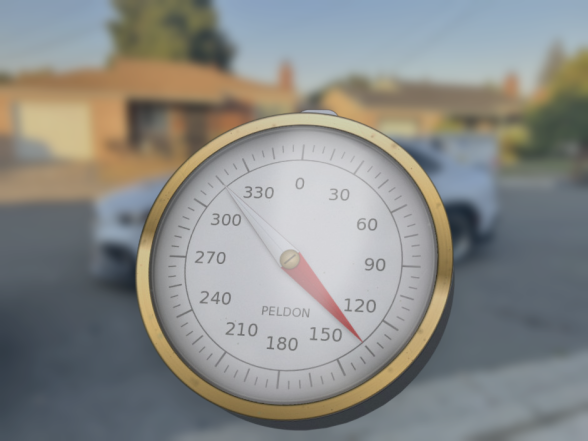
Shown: 135 °
